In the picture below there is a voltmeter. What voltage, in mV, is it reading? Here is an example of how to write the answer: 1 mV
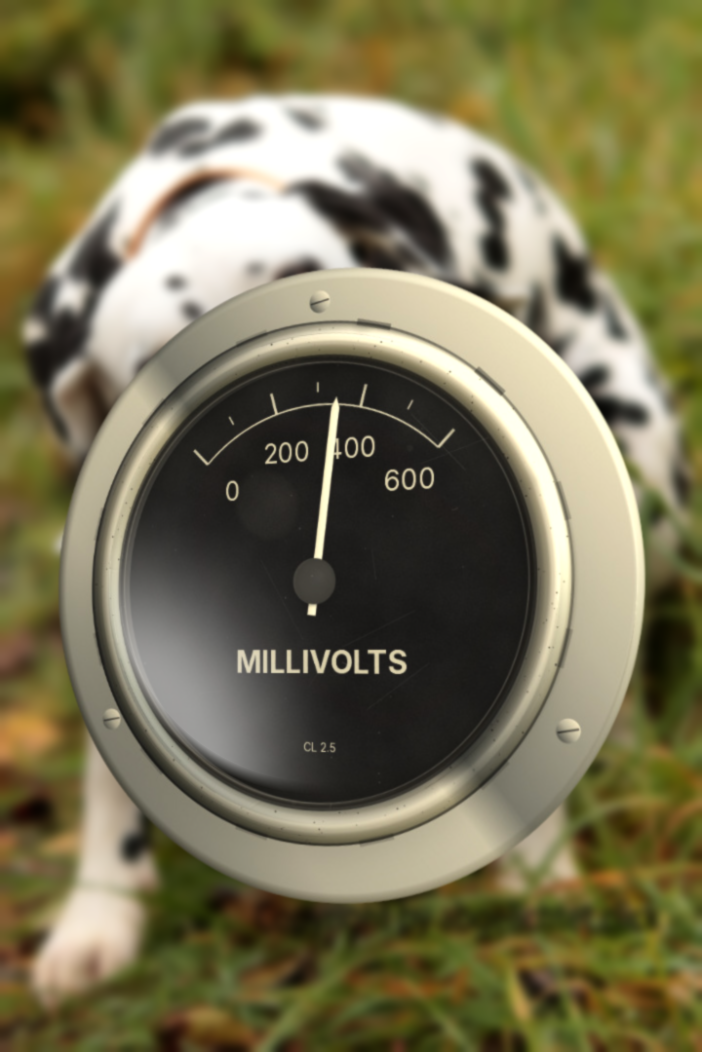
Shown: 350 mV
